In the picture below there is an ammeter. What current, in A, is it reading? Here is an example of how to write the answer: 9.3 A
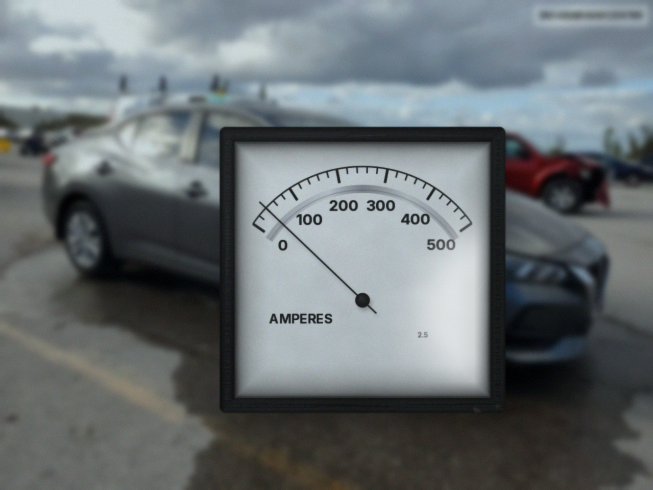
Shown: 40 A
